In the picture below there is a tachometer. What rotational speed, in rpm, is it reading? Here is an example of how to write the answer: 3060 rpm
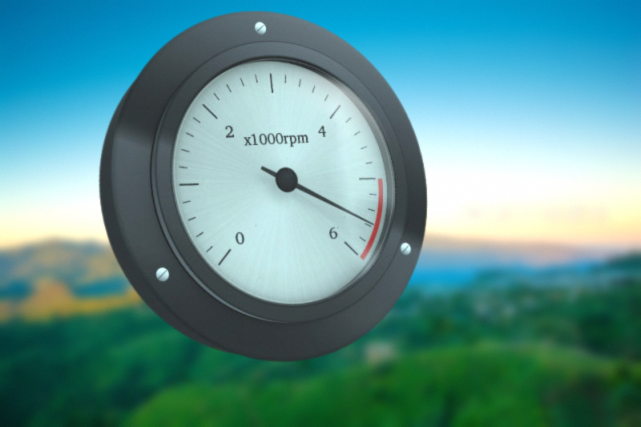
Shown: 5600 rpm
